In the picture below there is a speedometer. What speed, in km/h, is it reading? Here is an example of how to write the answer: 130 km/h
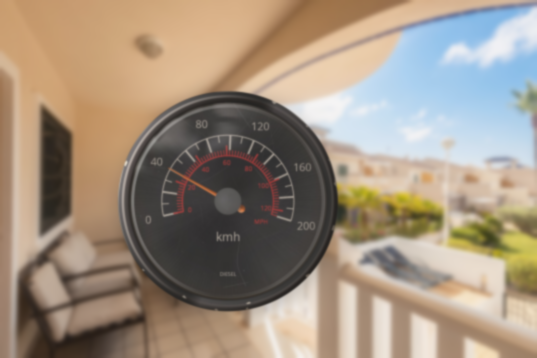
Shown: 40 km/h
